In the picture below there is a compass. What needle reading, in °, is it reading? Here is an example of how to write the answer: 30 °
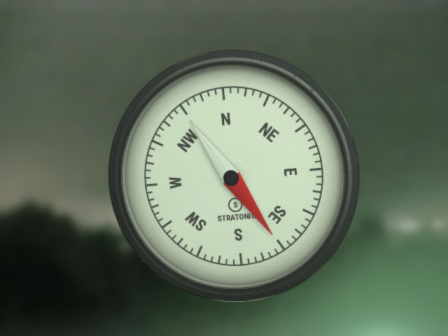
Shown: 150 °
